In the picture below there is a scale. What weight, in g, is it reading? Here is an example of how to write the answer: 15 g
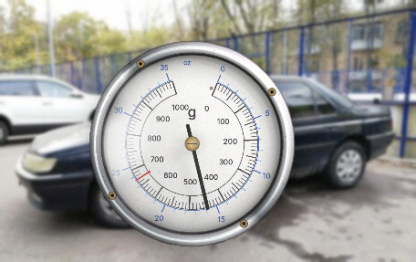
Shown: 450 g
